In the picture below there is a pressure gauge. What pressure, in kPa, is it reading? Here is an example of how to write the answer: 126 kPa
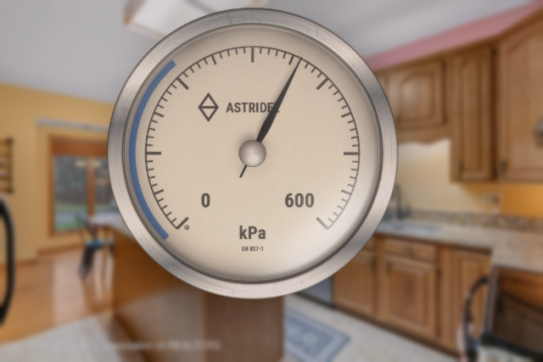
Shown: 360 kPa
